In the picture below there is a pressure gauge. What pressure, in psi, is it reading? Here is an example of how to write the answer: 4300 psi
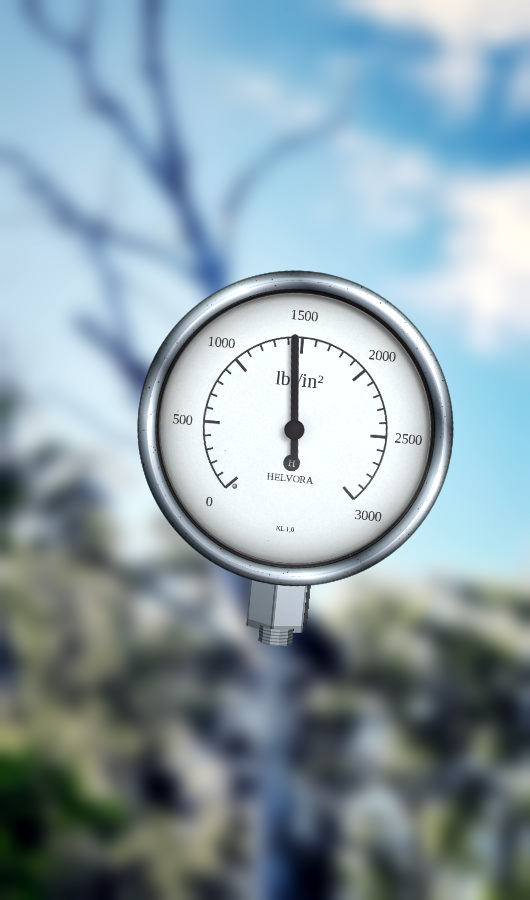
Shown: 1450 psi
